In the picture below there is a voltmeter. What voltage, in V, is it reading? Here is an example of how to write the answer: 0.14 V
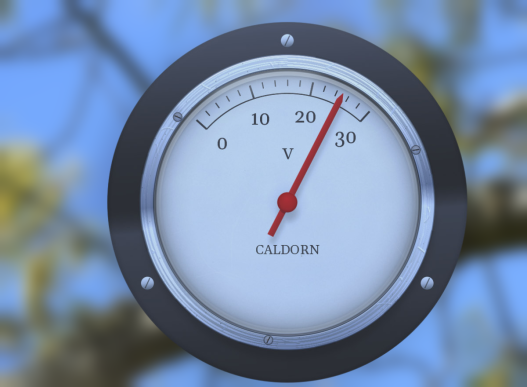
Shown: 25 V
